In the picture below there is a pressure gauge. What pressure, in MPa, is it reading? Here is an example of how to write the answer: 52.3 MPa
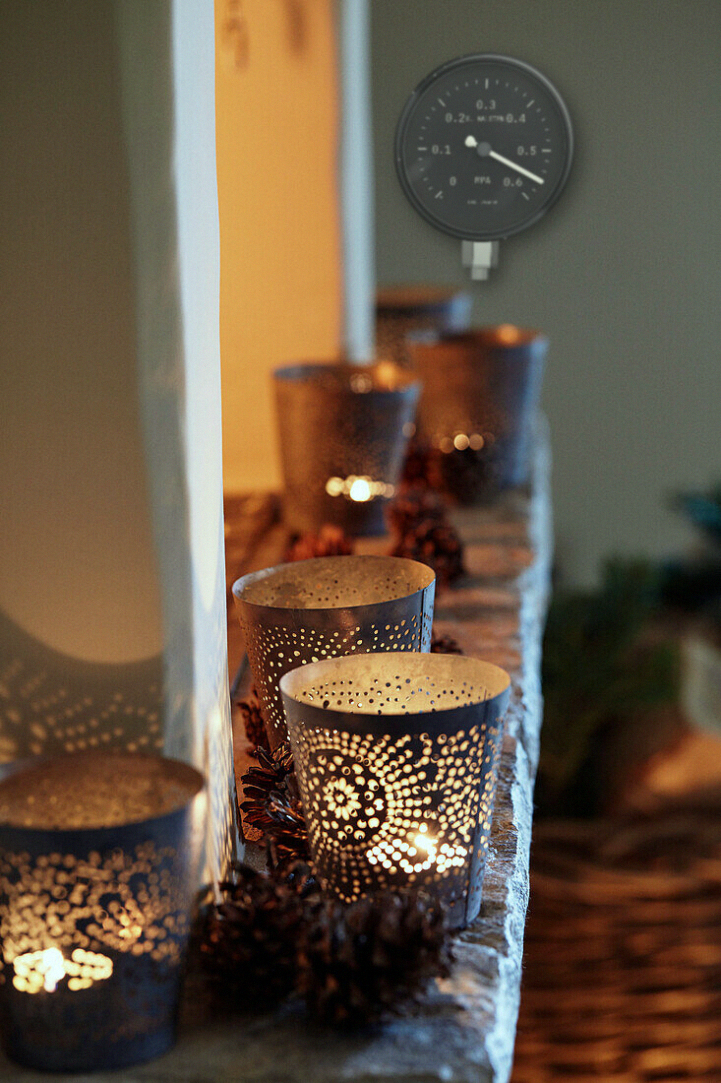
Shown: 0.56 MPa
